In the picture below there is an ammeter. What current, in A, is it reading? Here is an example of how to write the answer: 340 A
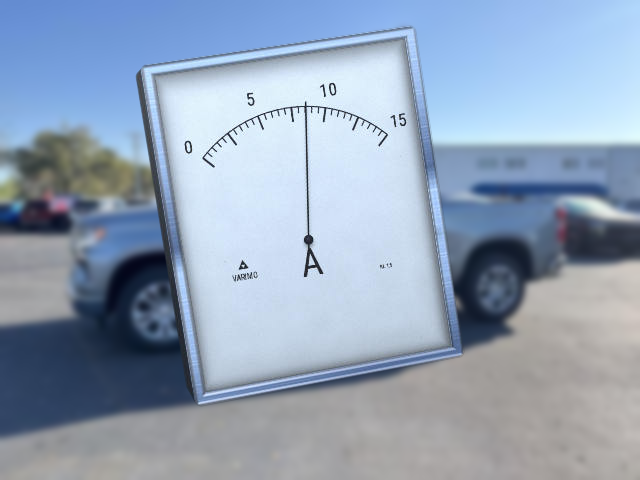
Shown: 8.5 A
